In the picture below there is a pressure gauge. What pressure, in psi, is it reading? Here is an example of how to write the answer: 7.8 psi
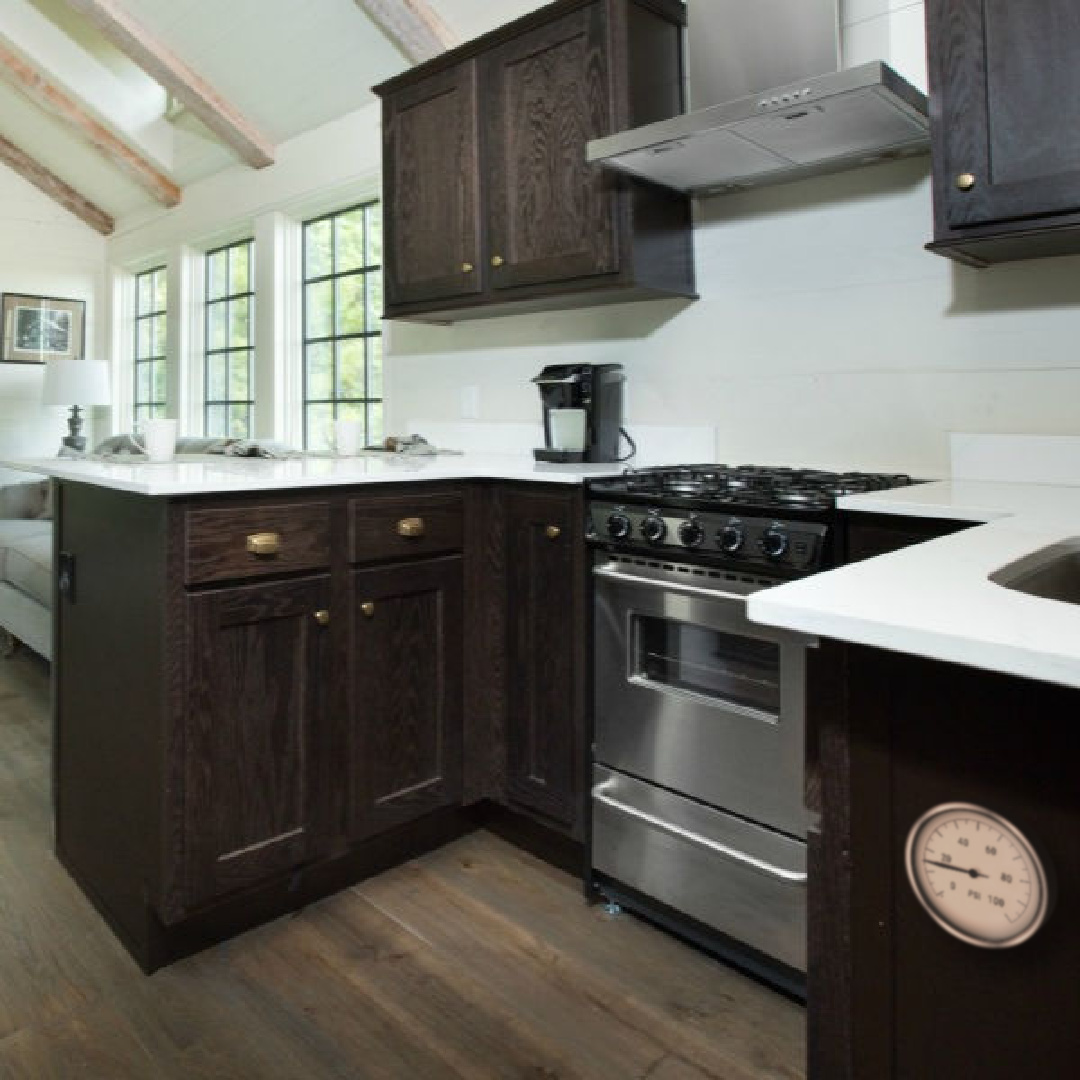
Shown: 15 psi
